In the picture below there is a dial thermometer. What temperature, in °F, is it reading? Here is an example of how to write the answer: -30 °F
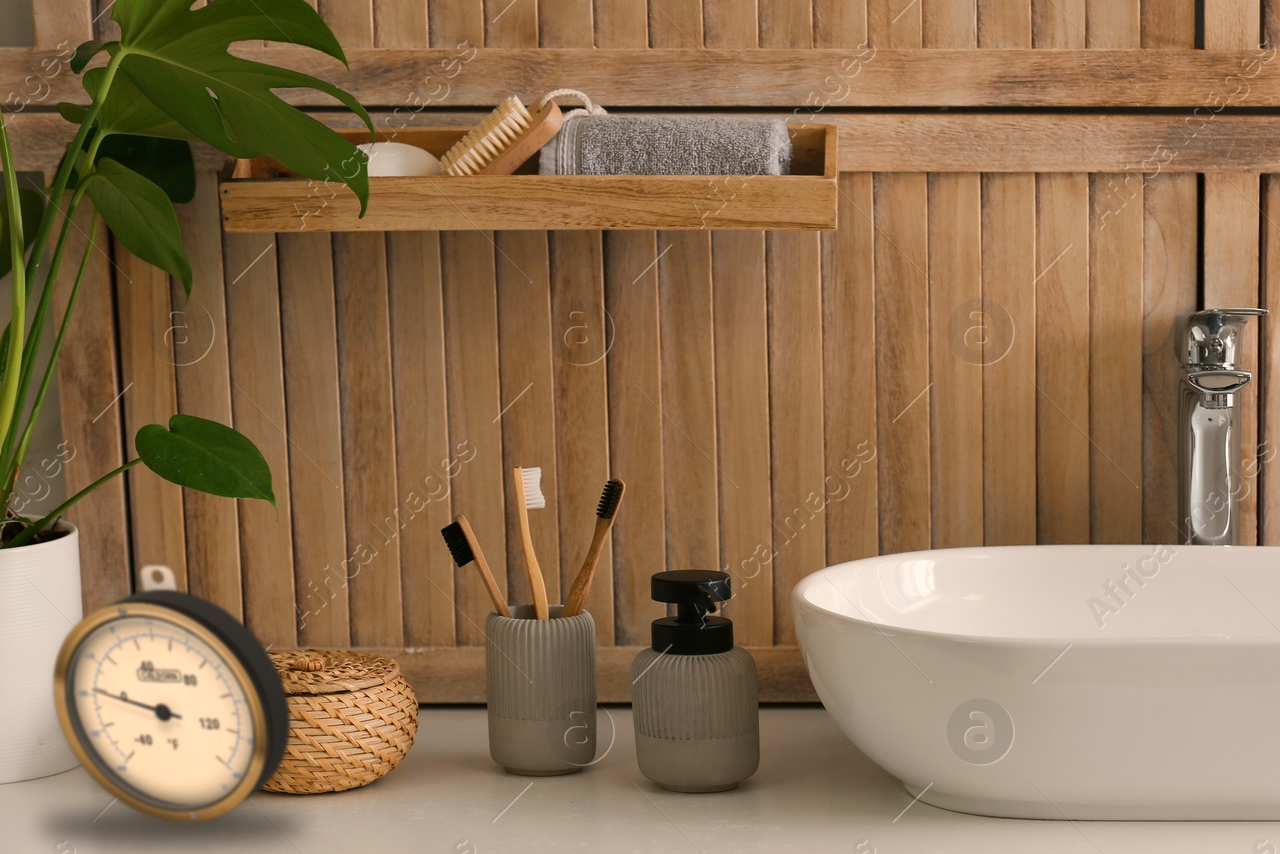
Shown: 0 °F
